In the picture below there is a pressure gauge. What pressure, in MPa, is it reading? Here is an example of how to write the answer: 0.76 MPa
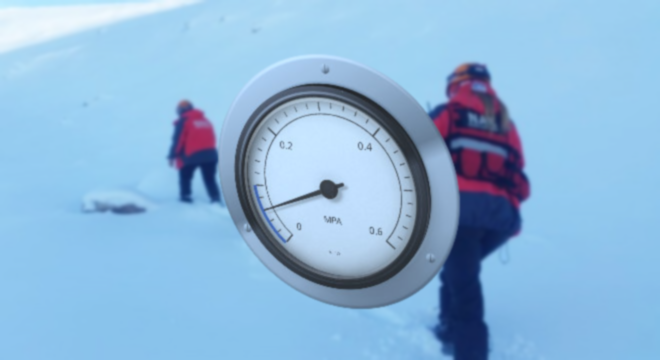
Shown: 0.06 MPa
